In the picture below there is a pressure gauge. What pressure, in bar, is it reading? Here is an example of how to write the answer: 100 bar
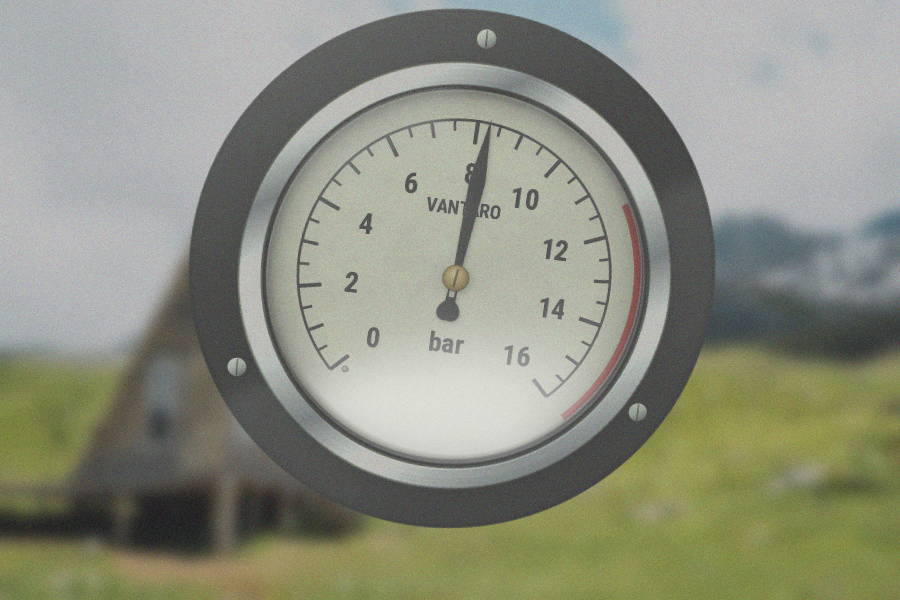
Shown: 8.25 bar
